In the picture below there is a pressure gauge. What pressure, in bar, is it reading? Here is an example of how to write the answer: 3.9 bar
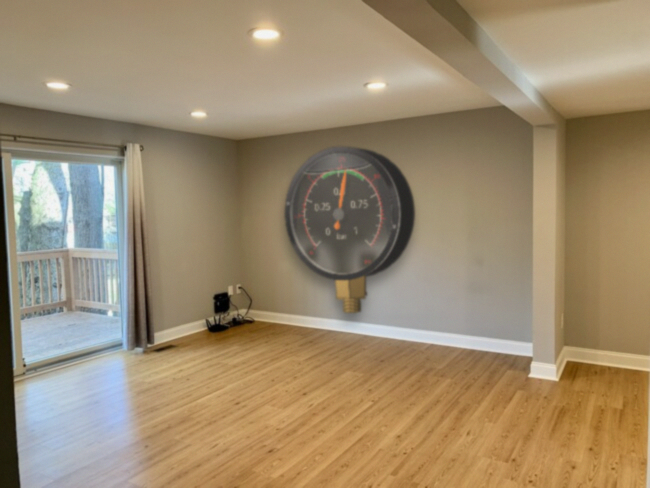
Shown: 0.55 bar
